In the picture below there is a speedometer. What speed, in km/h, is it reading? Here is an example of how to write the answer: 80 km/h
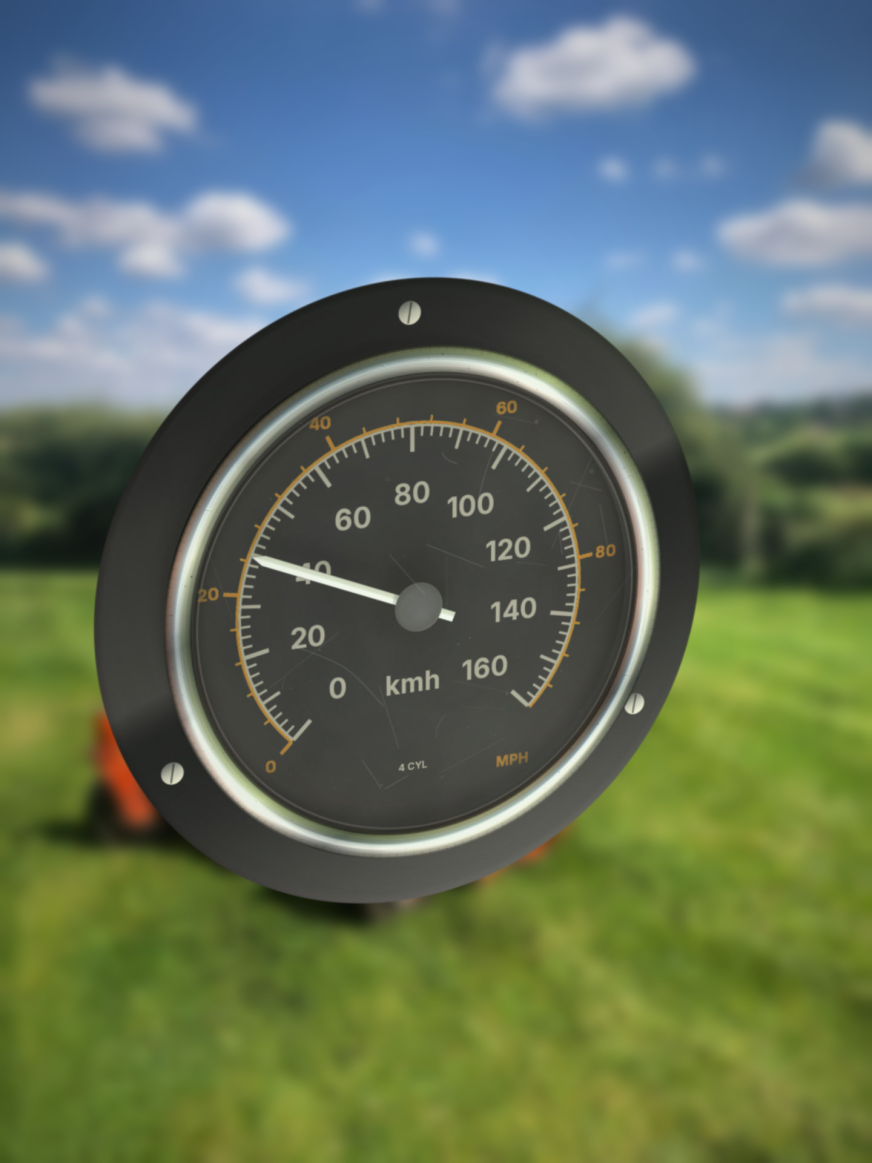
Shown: 40 km/h
